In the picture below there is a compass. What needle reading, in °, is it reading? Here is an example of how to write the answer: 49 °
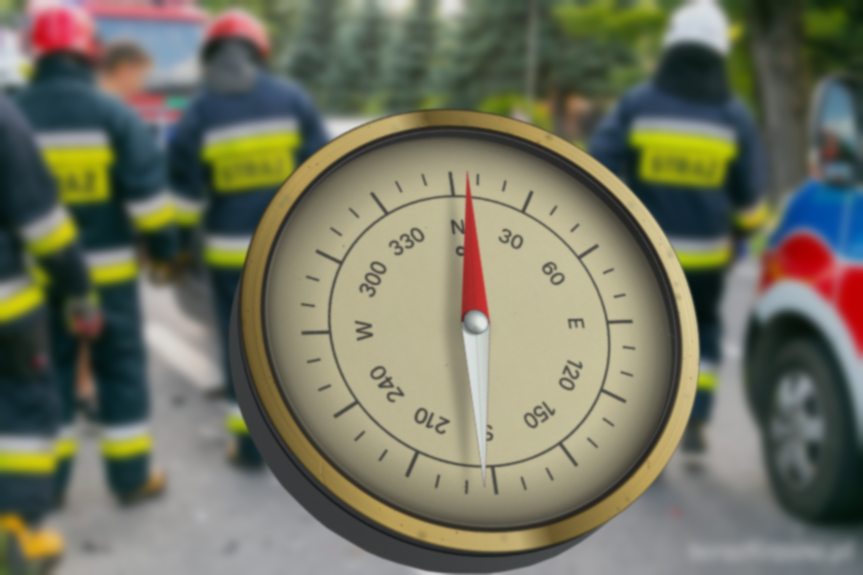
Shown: 5 °
